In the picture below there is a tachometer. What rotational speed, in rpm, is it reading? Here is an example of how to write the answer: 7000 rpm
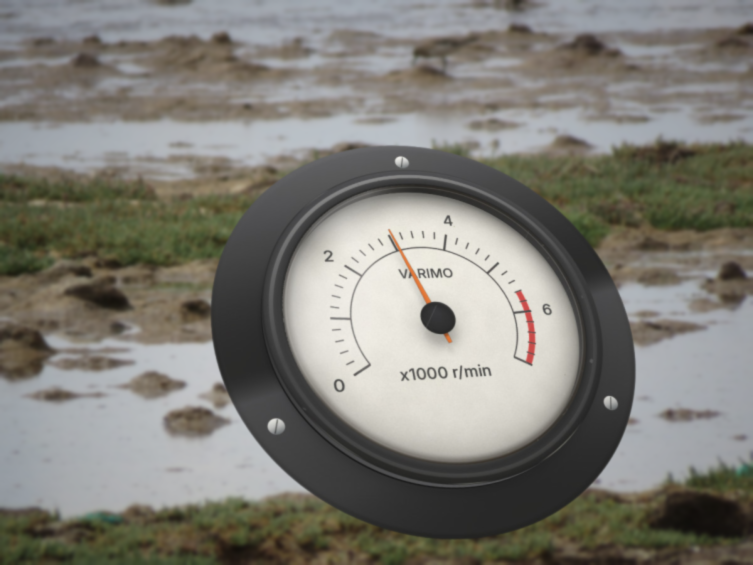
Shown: 3000 rpm
